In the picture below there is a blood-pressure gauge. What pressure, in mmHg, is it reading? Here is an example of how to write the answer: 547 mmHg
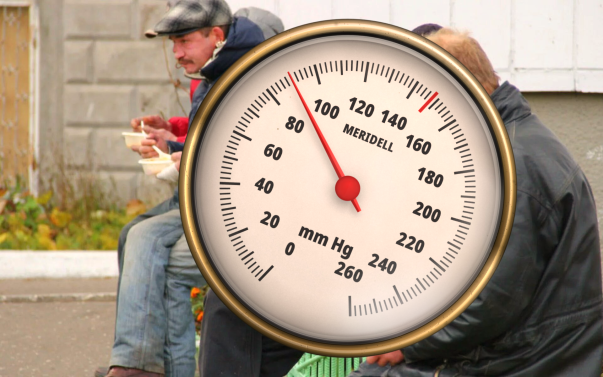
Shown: 90 mmHg
